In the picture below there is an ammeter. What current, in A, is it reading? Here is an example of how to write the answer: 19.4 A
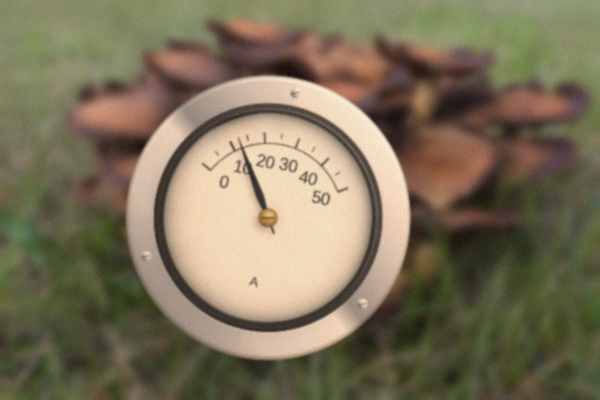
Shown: 12.5 A
